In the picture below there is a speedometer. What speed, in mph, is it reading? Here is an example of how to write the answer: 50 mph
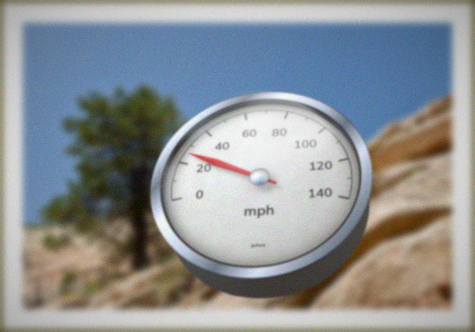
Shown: 25 mph
